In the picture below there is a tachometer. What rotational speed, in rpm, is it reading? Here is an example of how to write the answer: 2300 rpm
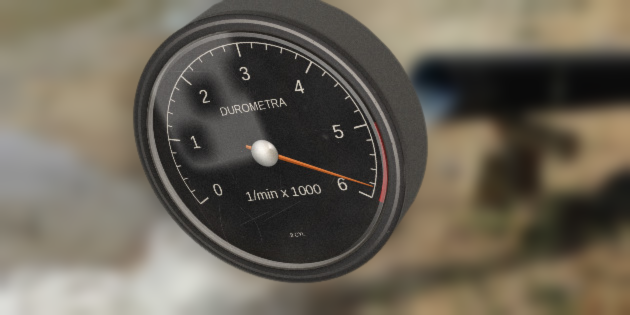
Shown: 5800 rpm
